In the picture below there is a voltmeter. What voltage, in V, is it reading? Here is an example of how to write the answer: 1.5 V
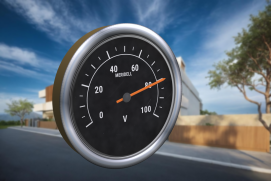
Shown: 80 V
